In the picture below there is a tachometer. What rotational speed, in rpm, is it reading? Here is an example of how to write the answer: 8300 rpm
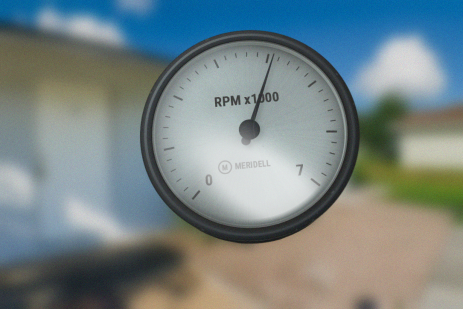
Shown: 4100 rpm
